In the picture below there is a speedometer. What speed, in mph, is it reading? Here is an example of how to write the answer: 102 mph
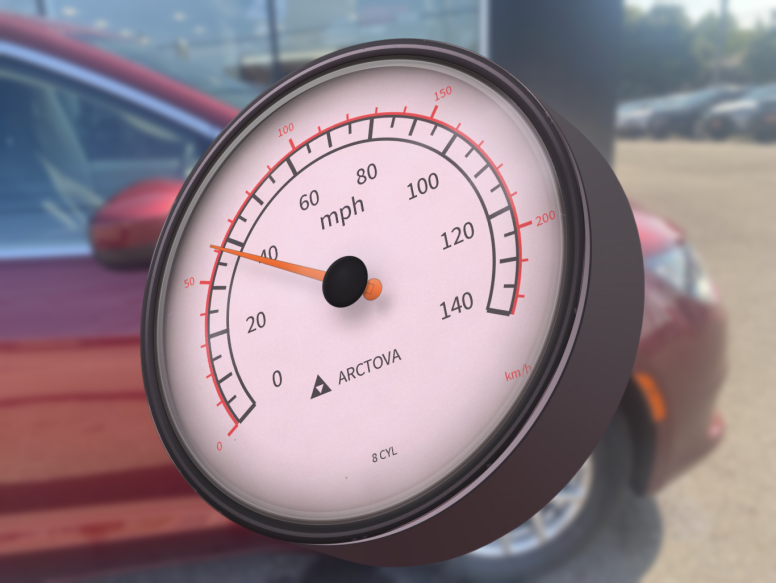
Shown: 37.5 mph
